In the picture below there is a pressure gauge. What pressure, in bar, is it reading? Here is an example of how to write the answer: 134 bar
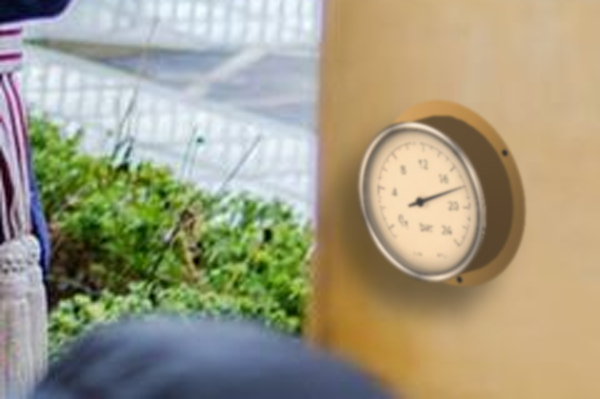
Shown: 18 bar
